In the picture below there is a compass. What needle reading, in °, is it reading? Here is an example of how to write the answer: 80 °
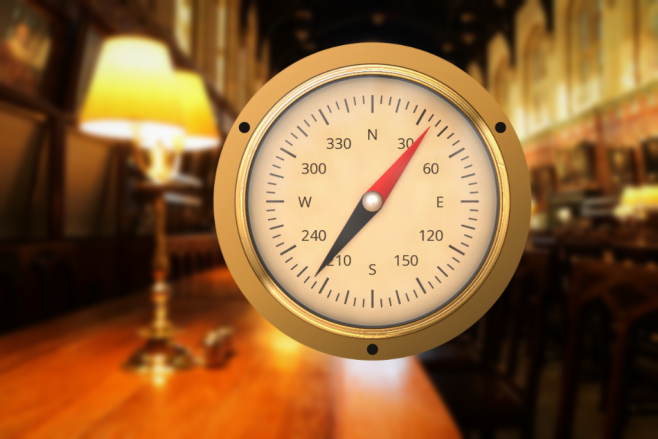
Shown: 37.5 °
